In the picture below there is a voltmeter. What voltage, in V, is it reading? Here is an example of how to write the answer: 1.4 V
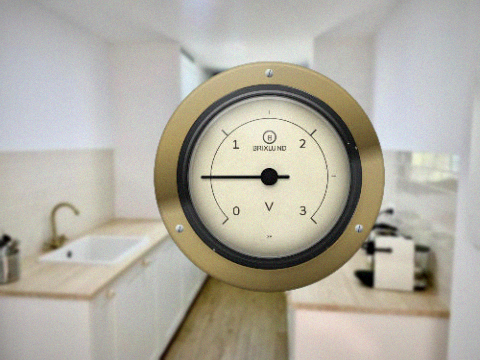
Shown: 0.5 V
